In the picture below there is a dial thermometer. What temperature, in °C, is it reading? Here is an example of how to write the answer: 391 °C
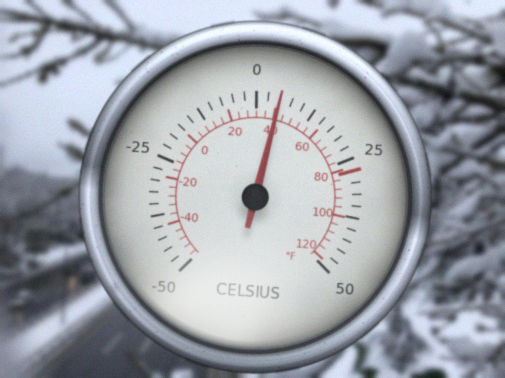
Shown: 5 °C
